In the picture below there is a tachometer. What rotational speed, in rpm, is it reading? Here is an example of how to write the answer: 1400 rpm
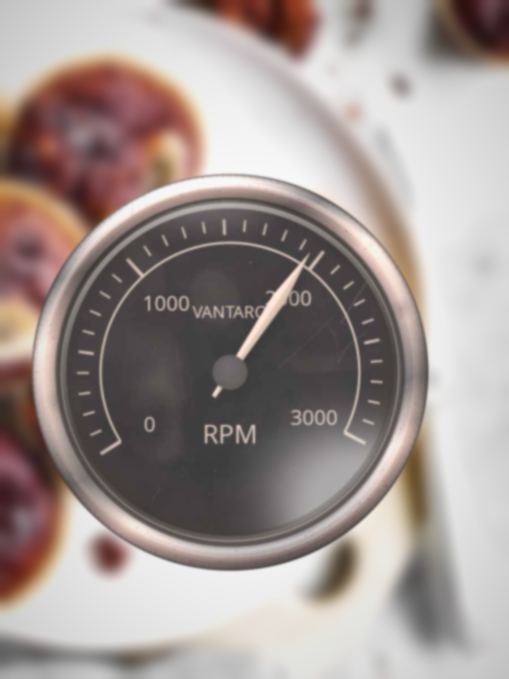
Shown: 1950 rpm
